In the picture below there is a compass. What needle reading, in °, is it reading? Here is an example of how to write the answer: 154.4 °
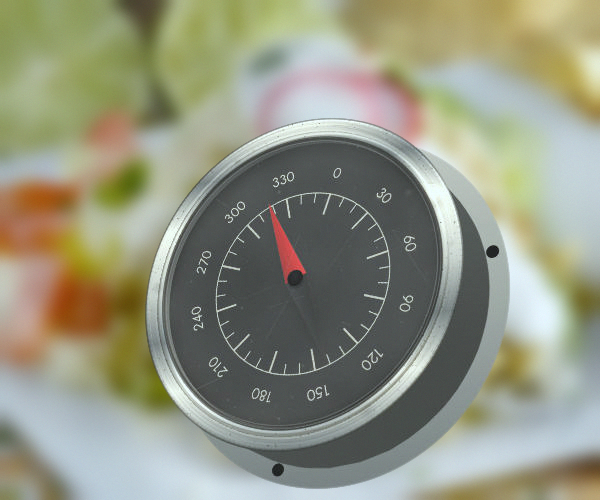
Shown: 320 °
